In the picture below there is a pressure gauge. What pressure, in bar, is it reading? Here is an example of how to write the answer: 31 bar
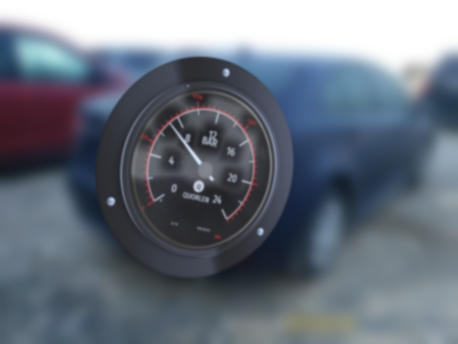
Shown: 7 bar
